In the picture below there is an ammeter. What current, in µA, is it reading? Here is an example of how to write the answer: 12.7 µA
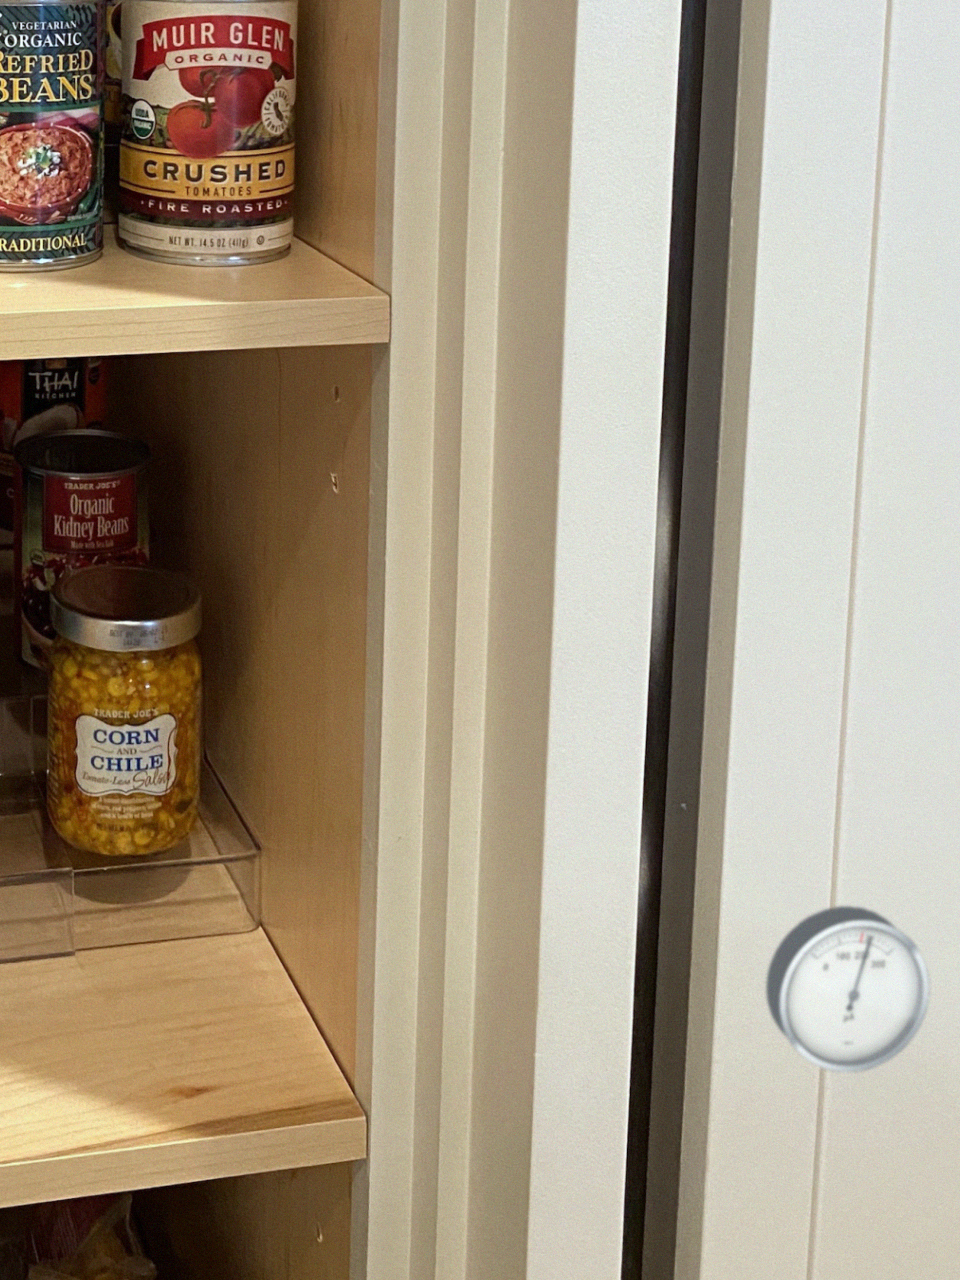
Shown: 200 µA
